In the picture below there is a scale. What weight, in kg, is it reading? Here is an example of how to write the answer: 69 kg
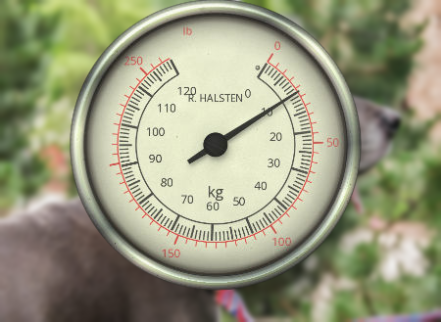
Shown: 10 kg
